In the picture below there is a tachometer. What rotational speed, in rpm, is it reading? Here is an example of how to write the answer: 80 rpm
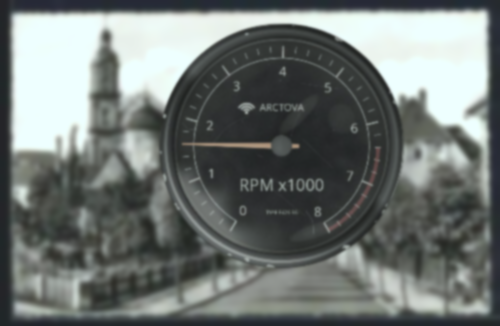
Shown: 1600 rpm
